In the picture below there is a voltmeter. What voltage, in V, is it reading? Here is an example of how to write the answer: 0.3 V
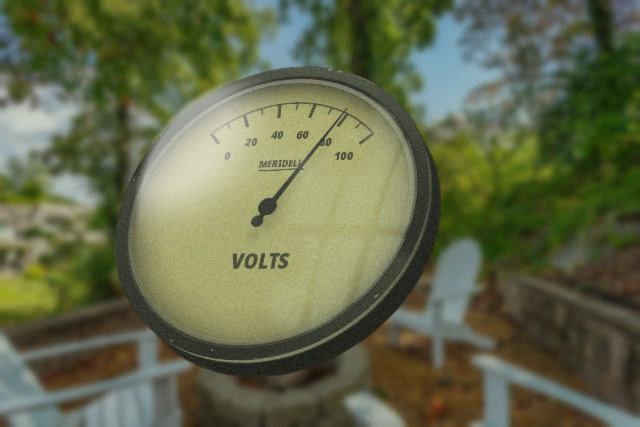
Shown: 80 V
